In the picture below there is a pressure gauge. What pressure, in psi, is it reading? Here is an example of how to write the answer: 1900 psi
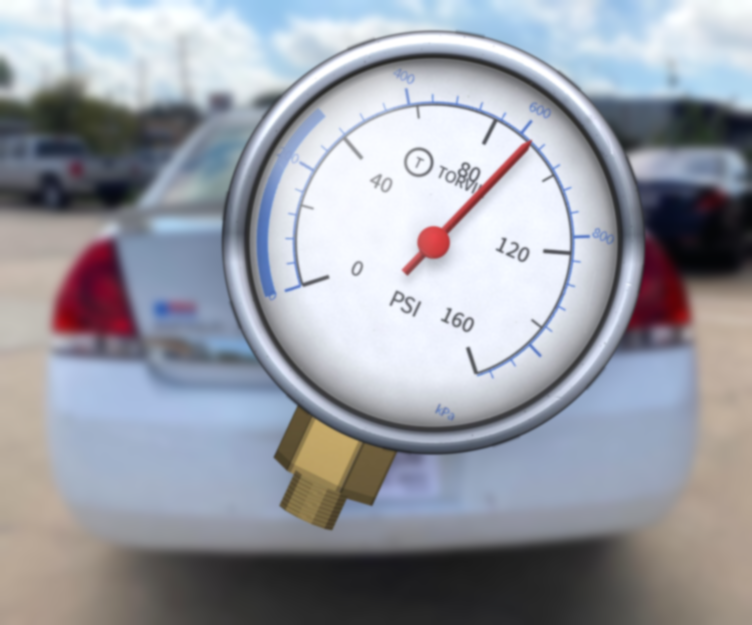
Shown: 90 psi
